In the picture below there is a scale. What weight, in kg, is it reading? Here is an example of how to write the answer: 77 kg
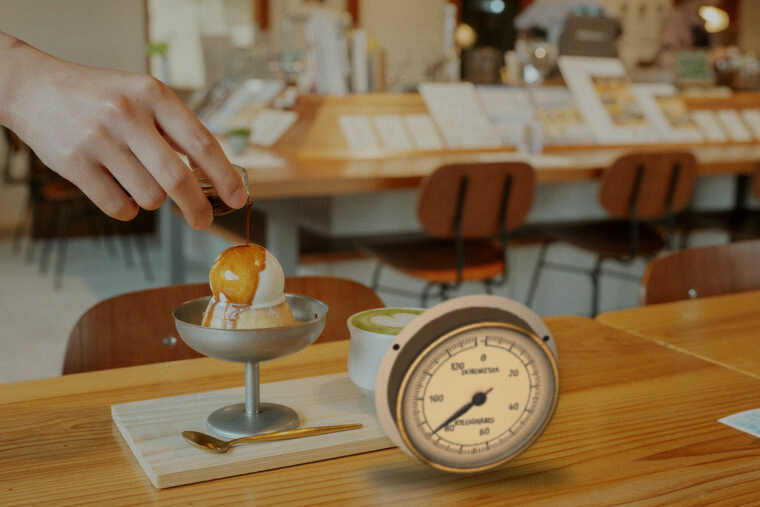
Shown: 85 kg
